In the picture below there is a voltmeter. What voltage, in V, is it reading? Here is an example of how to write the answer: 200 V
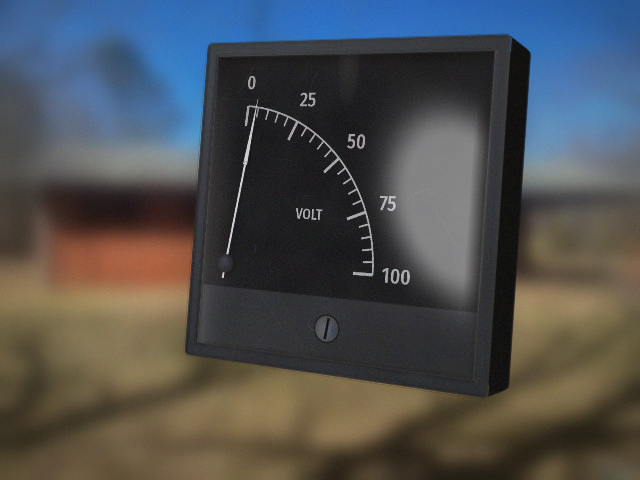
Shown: 5 V
